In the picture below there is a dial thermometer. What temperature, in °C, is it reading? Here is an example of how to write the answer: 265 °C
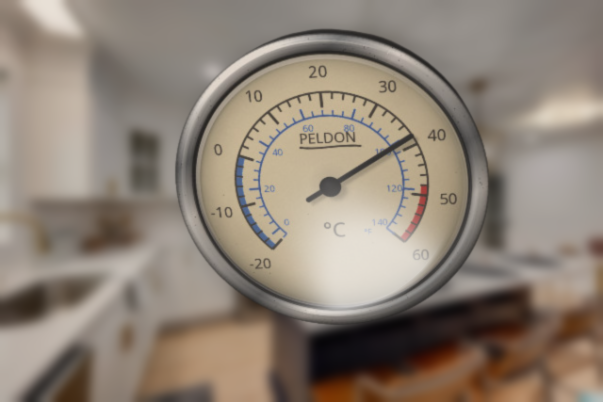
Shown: 38 °C
